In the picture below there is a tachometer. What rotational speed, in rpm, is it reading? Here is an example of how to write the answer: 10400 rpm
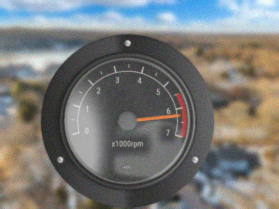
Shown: 6250 rpm
